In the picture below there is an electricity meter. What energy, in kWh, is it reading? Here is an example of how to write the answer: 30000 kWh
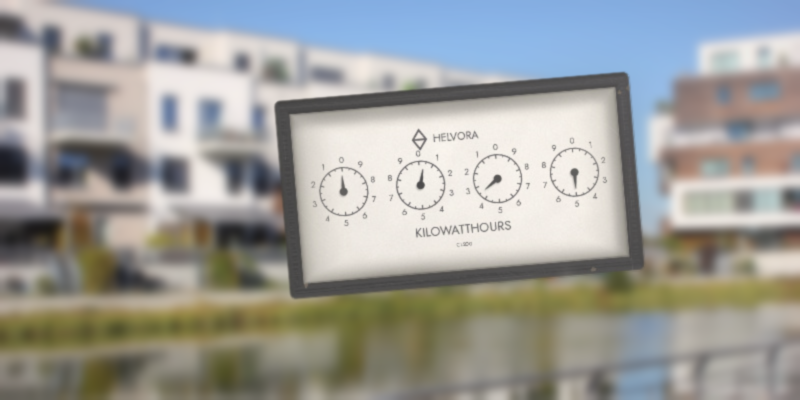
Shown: 35 kWh
